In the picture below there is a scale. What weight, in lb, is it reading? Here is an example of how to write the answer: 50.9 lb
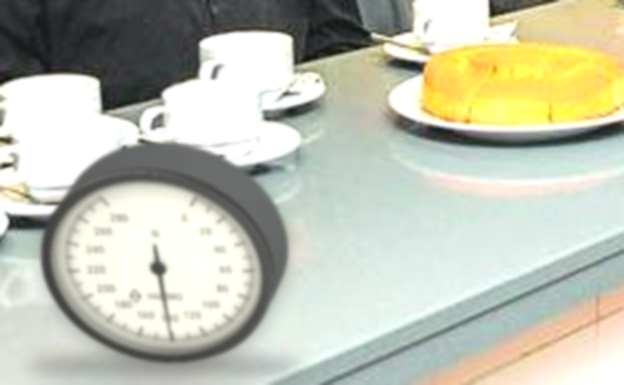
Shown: 140 lb
